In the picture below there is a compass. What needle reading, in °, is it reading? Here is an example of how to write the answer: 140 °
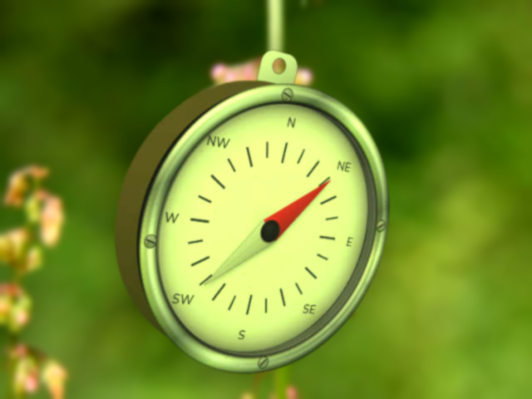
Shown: 45 °
